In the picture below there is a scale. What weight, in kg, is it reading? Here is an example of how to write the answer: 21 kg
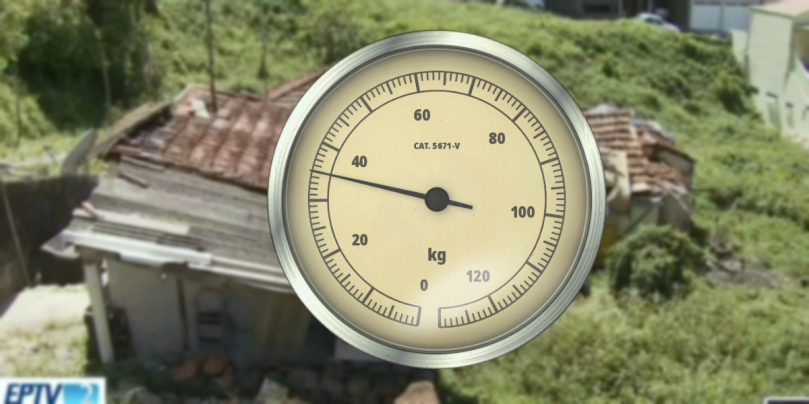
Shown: 35 kg
